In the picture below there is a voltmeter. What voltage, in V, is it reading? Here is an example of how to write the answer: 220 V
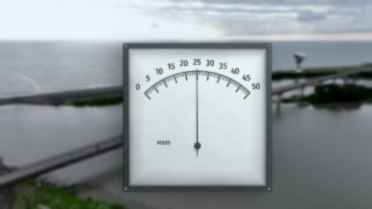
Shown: 25 V
